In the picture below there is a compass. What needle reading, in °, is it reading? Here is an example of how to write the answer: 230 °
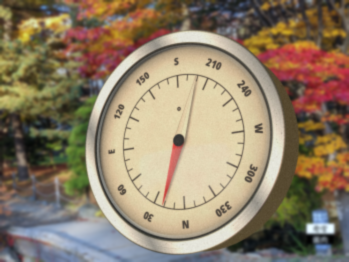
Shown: 20 °
